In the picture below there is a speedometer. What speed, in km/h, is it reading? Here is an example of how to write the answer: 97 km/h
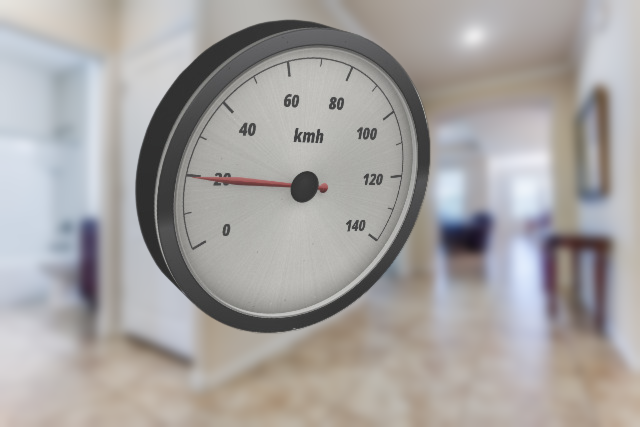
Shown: 20 km/h
